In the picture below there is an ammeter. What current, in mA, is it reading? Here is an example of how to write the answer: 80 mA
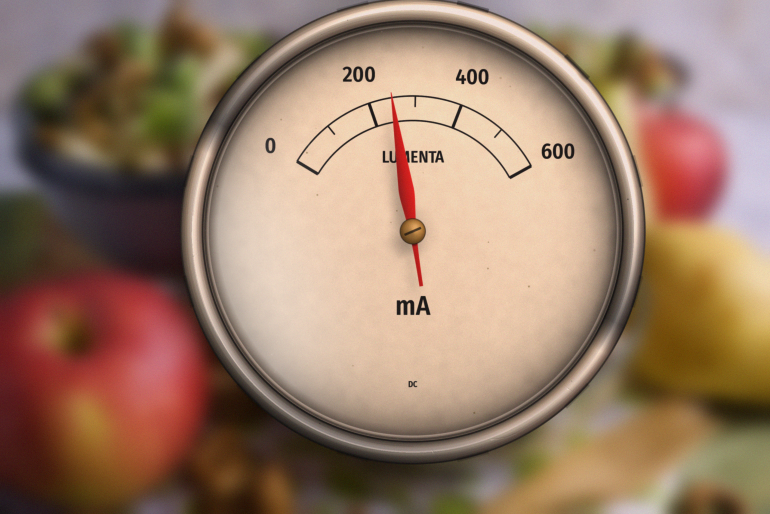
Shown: 250 mA
